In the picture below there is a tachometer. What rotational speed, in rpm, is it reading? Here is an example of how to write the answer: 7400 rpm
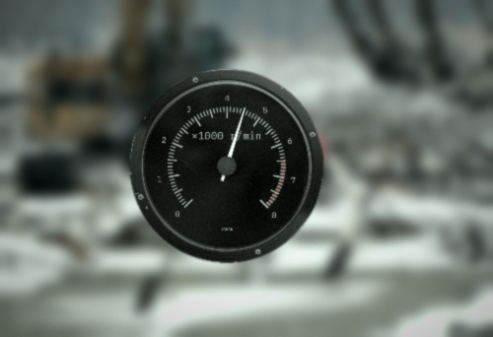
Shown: 4500 rpm
